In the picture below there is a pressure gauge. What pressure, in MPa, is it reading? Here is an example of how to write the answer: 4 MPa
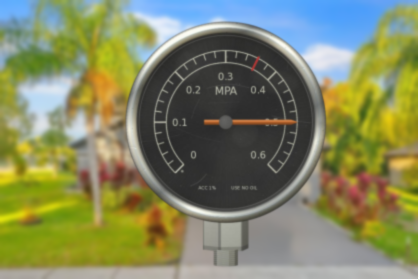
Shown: 0.5 MPa
